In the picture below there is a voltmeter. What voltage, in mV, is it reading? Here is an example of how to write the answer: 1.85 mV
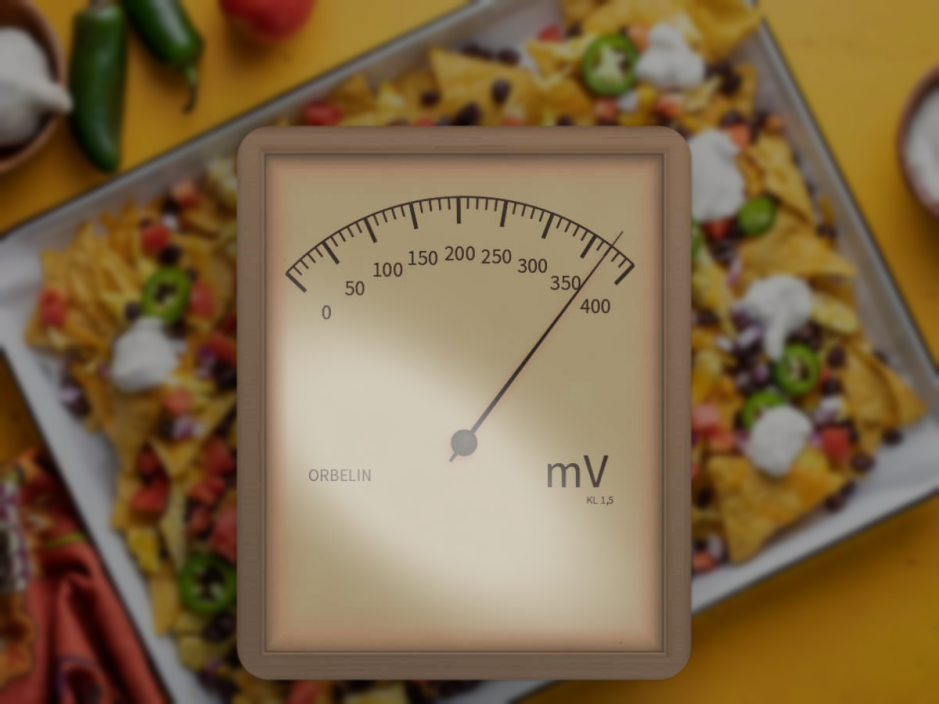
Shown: 370 mV
